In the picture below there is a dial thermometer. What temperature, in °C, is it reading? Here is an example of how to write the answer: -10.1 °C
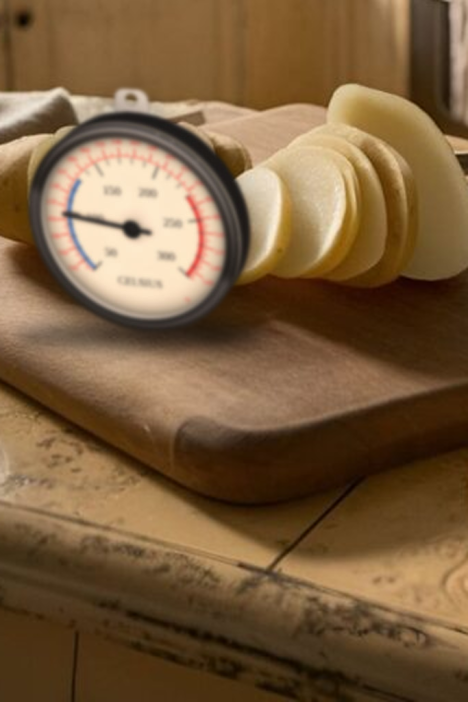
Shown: 100 °C
